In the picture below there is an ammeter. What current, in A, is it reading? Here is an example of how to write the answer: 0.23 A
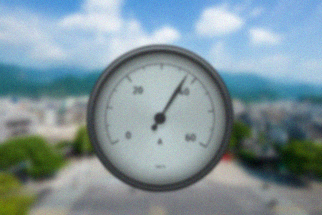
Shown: 37.5 A
